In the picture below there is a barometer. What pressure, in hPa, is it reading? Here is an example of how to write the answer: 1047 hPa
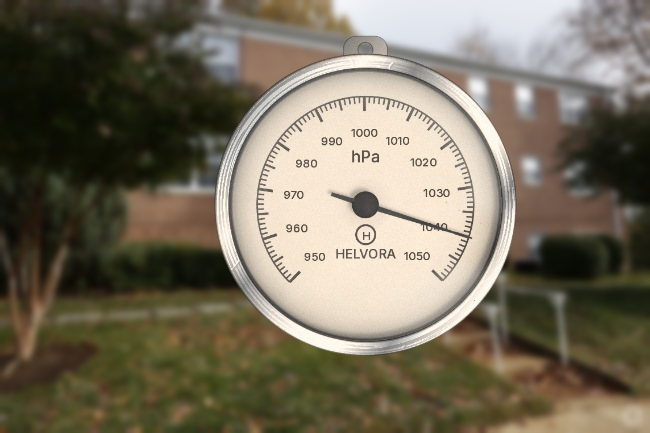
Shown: 1040 hPa
